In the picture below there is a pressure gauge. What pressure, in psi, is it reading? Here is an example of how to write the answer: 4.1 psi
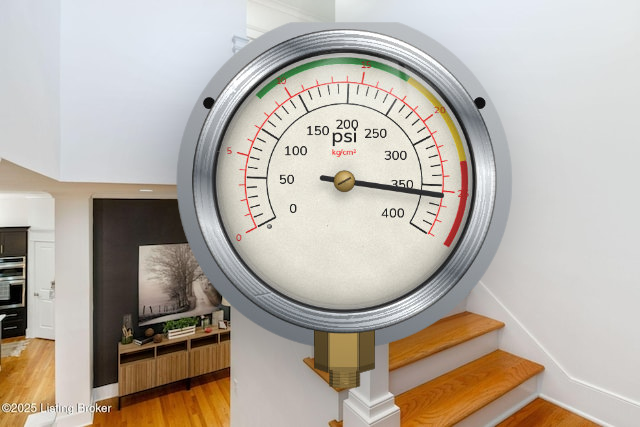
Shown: 360 psi
